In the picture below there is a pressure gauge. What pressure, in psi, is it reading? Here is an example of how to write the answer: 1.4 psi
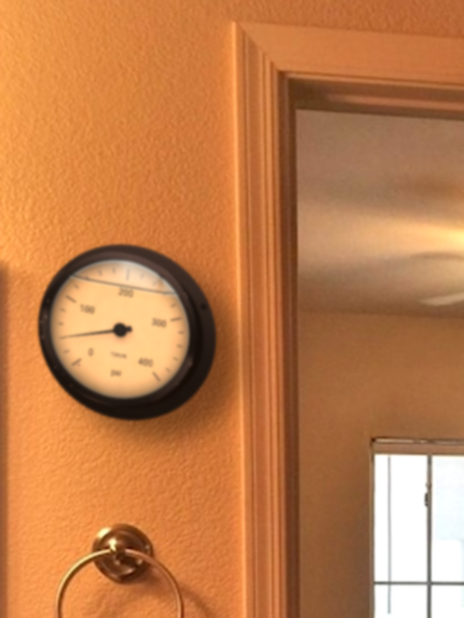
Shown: 40 psi
